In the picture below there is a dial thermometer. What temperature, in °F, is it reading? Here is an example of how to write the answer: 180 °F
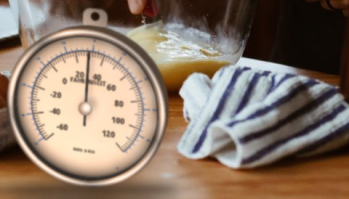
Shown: 30 °F
